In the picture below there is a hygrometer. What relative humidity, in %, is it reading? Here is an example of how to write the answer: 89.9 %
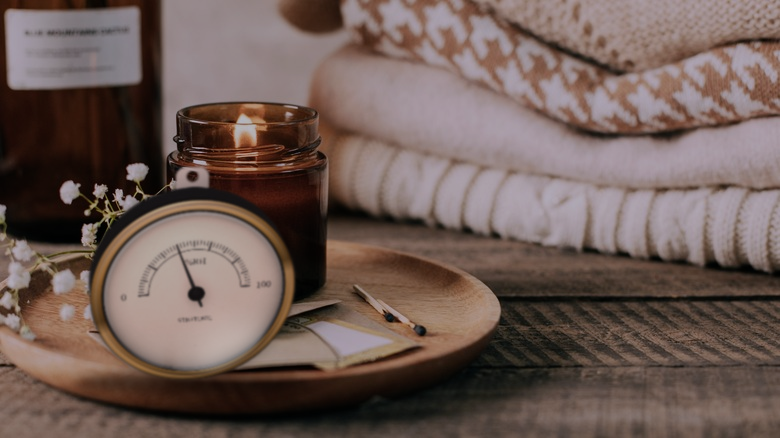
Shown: 40 %
